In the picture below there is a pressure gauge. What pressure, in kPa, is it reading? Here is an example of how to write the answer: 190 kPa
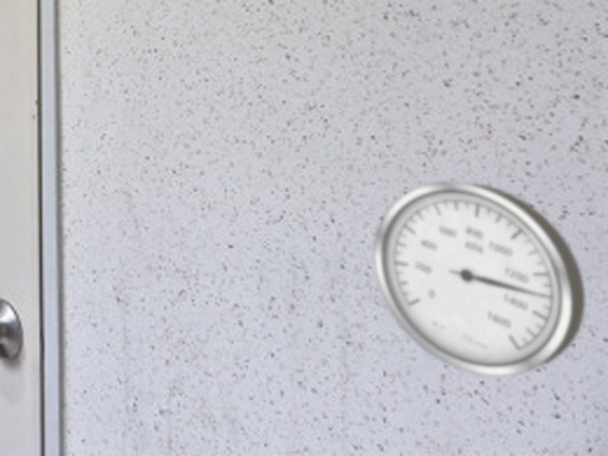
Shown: 1300 kPa
